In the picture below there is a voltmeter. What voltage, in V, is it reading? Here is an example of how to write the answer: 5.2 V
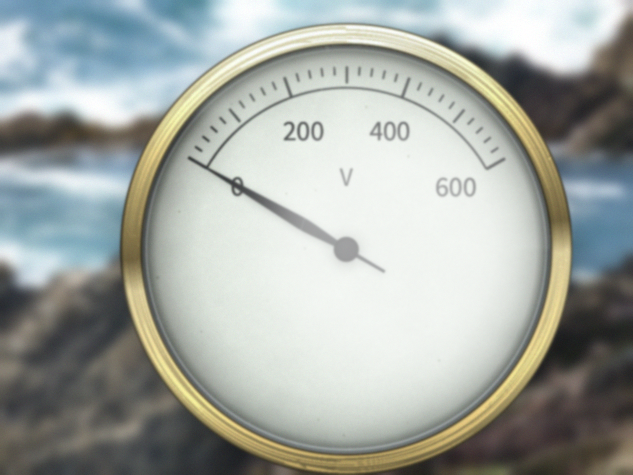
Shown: 0 V
